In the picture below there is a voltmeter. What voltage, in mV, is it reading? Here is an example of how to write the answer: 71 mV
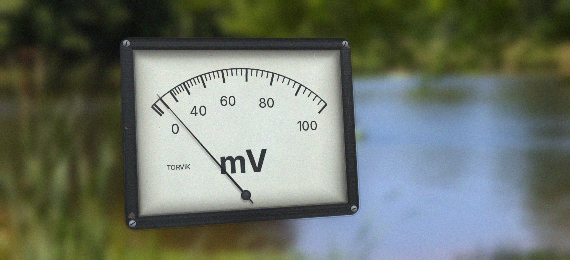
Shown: 20 mV
